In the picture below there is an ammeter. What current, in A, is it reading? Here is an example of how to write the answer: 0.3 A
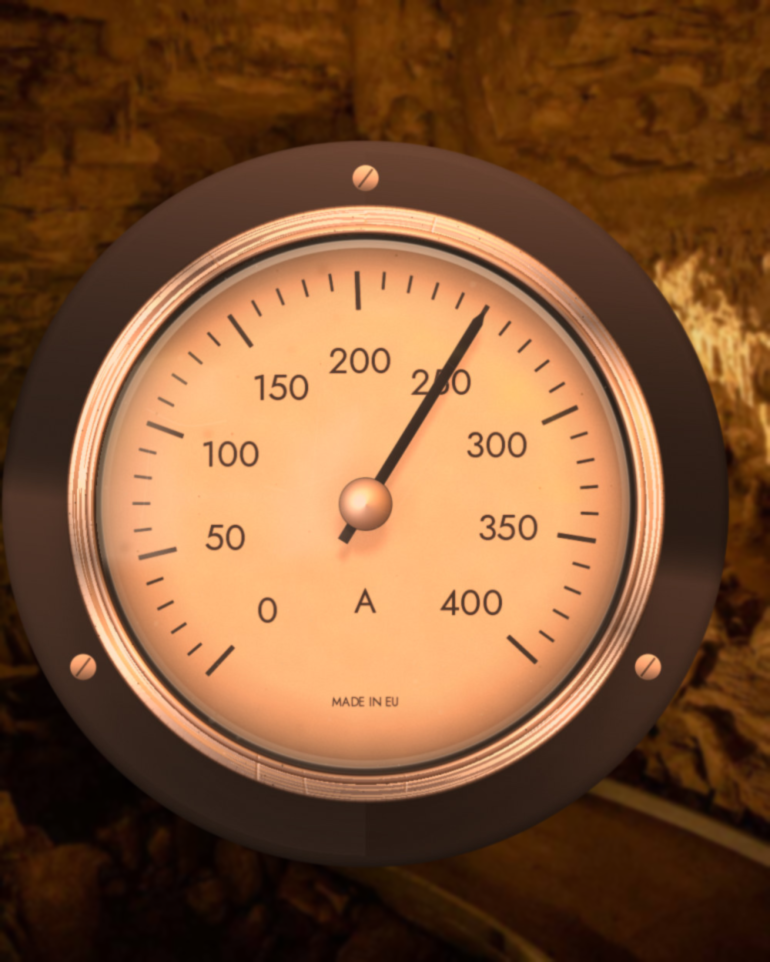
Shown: 250 A
